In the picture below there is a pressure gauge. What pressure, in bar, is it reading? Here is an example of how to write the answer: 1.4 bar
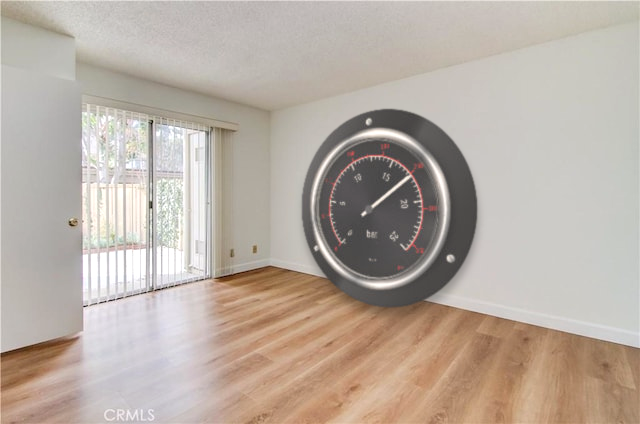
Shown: 17.5 bar
